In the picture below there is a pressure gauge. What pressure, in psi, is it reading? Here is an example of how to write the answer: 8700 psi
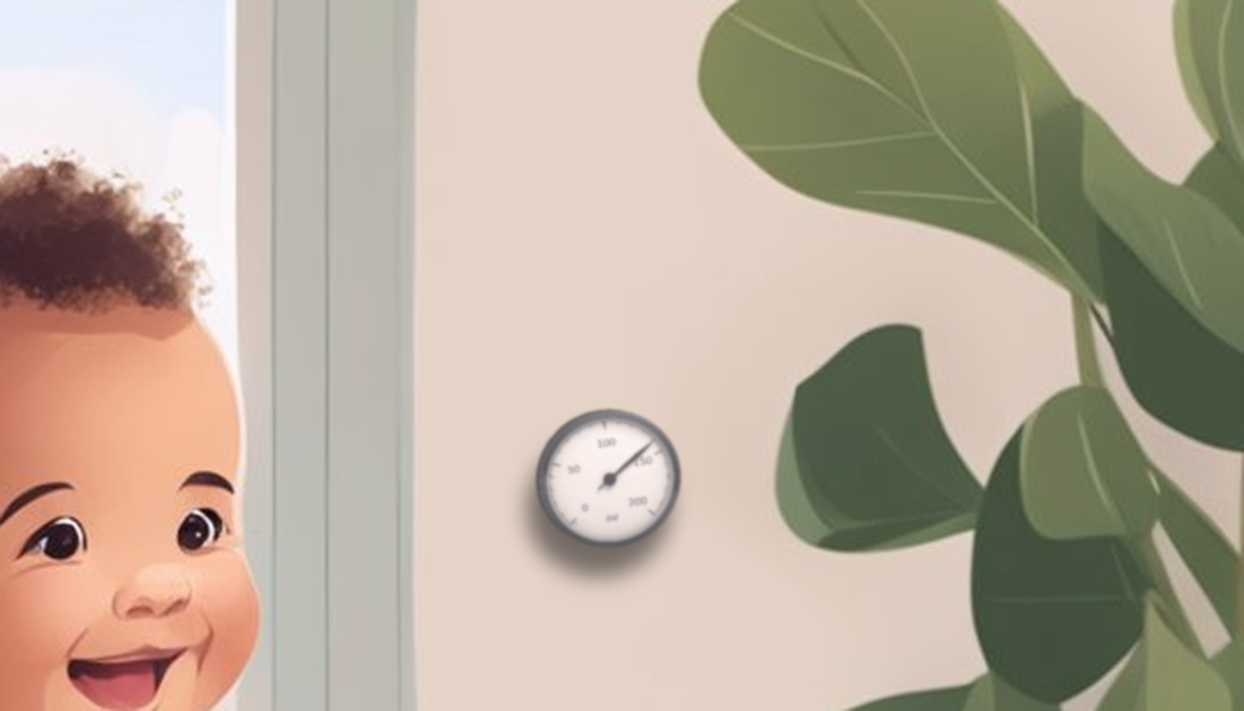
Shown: 140 psi
